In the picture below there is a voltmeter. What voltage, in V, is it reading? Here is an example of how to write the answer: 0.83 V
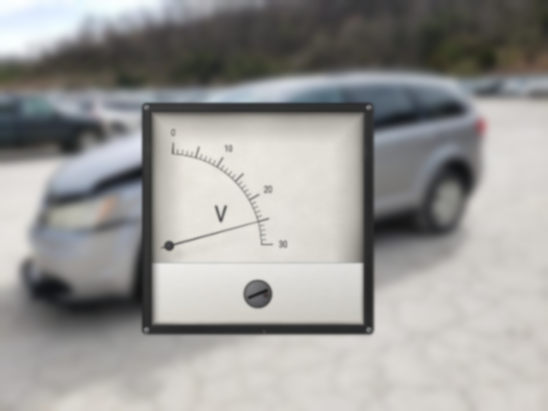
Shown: 25 V
